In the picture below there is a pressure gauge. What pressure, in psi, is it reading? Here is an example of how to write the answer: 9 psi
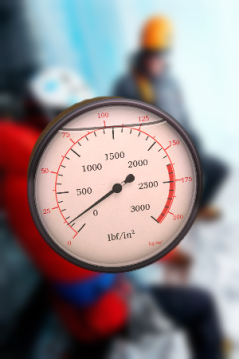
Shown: 150 psi
